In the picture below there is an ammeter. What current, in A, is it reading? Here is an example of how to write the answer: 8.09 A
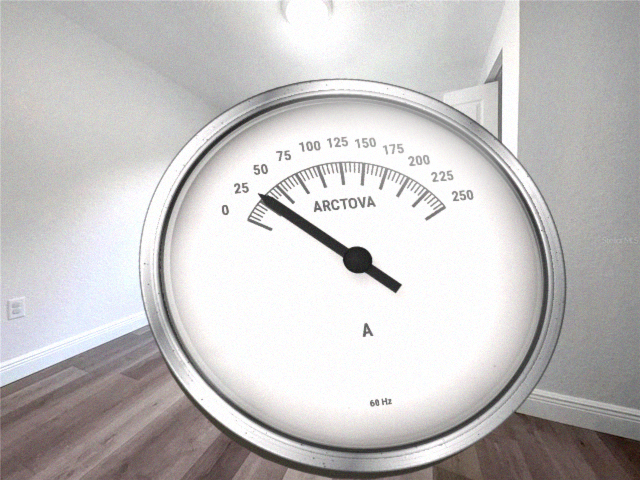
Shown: 25 A
